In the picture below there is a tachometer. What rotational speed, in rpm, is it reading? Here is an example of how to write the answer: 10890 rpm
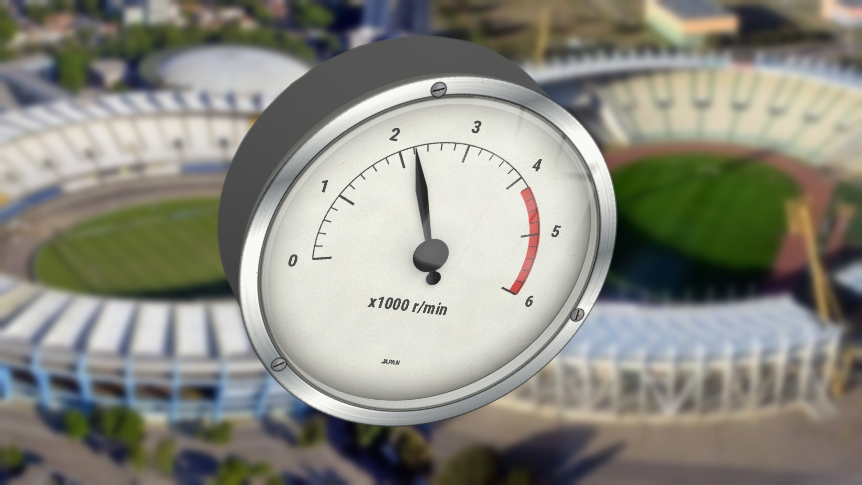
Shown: 2200 rpm
